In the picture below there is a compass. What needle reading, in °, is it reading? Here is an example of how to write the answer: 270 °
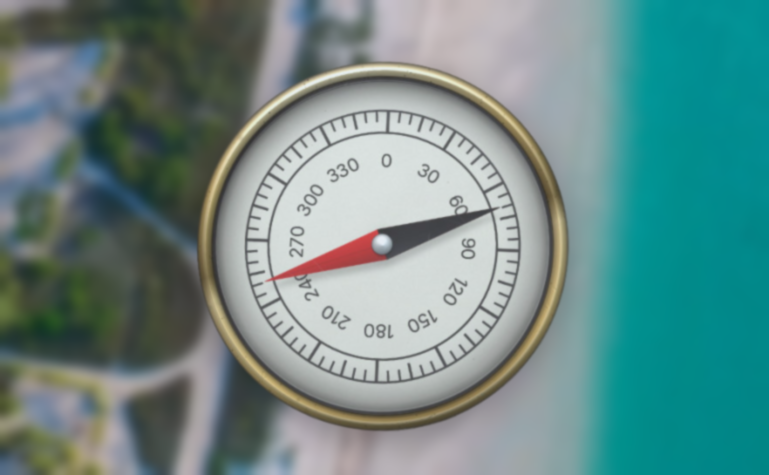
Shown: 250 °
